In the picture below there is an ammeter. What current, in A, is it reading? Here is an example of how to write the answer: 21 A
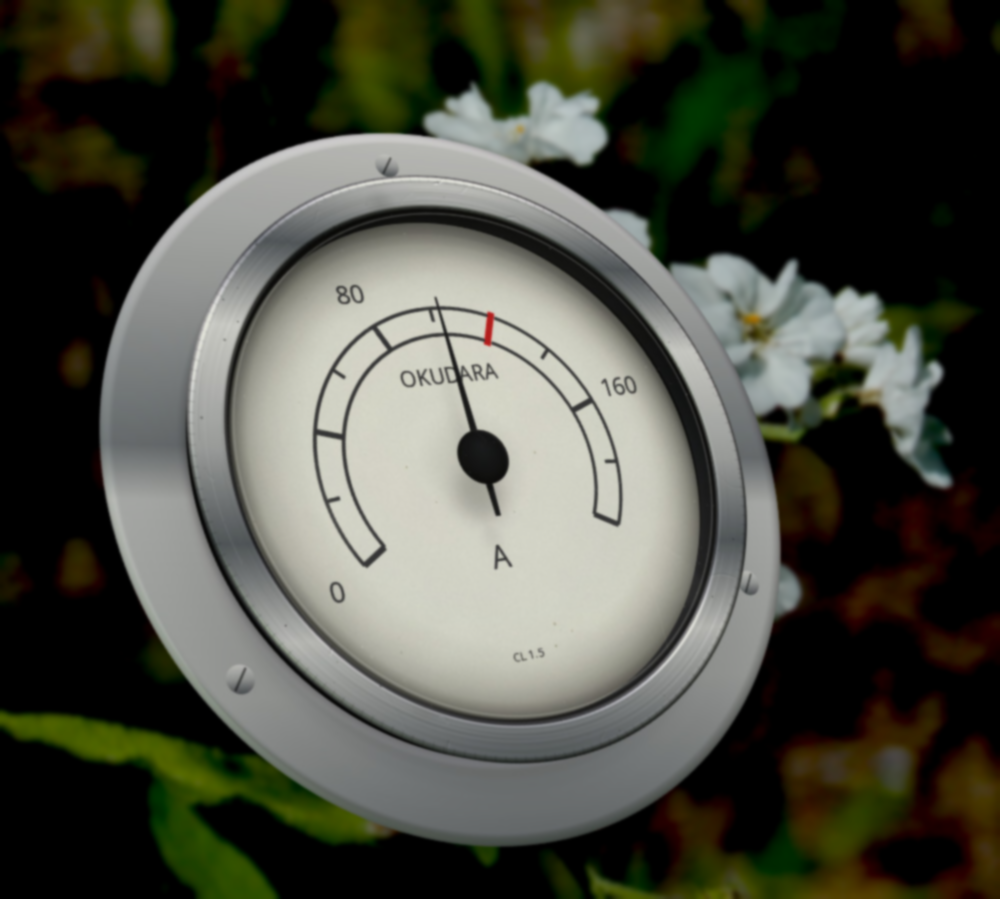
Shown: 100 A
